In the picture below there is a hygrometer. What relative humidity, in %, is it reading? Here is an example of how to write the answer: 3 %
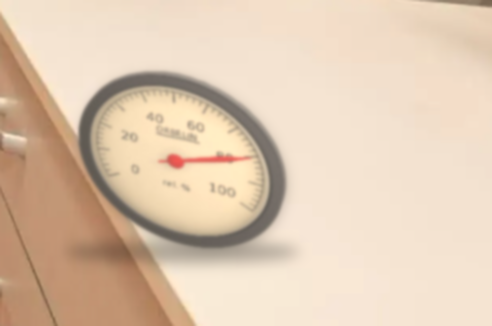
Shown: 80 %
